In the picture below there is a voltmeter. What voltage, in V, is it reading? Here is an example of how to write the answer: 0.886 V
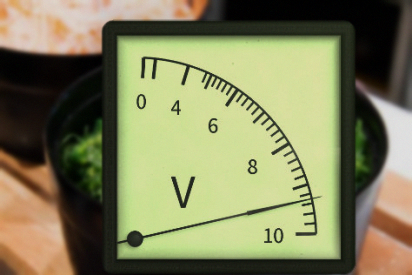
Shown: 9.3 V
